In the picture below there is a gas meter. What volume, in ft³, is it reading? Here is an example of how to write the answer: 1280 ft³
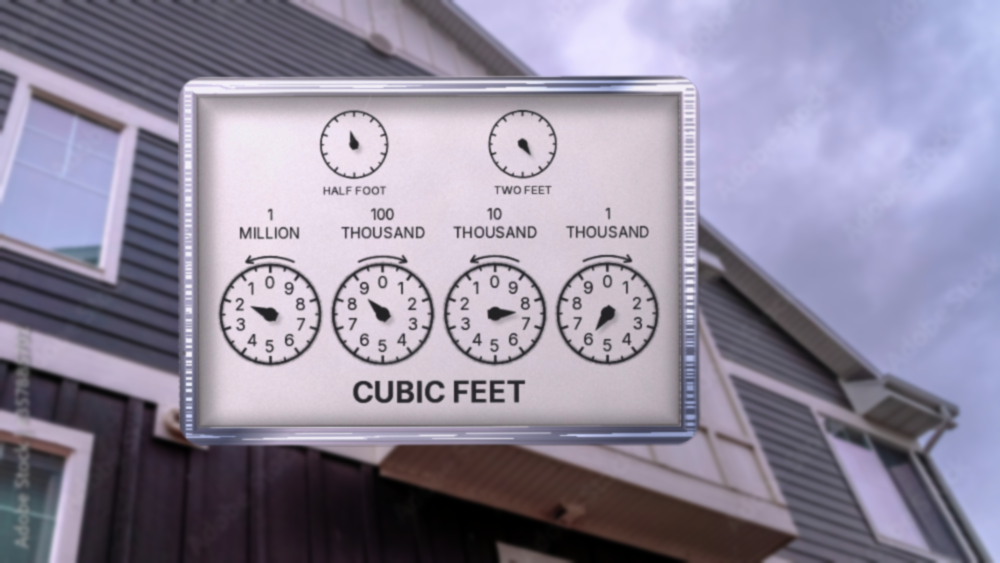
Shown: 187600 ft³
